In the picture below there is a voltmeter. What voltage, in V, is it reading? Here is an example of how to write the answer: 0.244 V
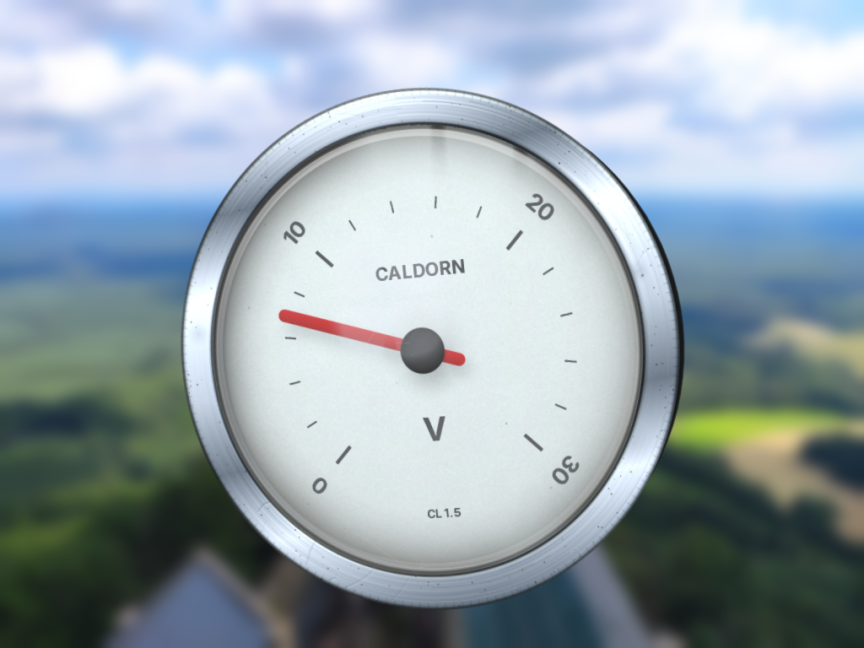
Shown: 7 V
